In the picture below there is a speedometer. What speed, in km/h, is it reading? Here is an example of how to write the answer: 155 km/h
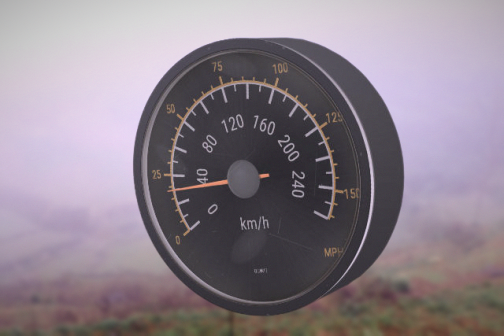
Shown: 30 km/h
